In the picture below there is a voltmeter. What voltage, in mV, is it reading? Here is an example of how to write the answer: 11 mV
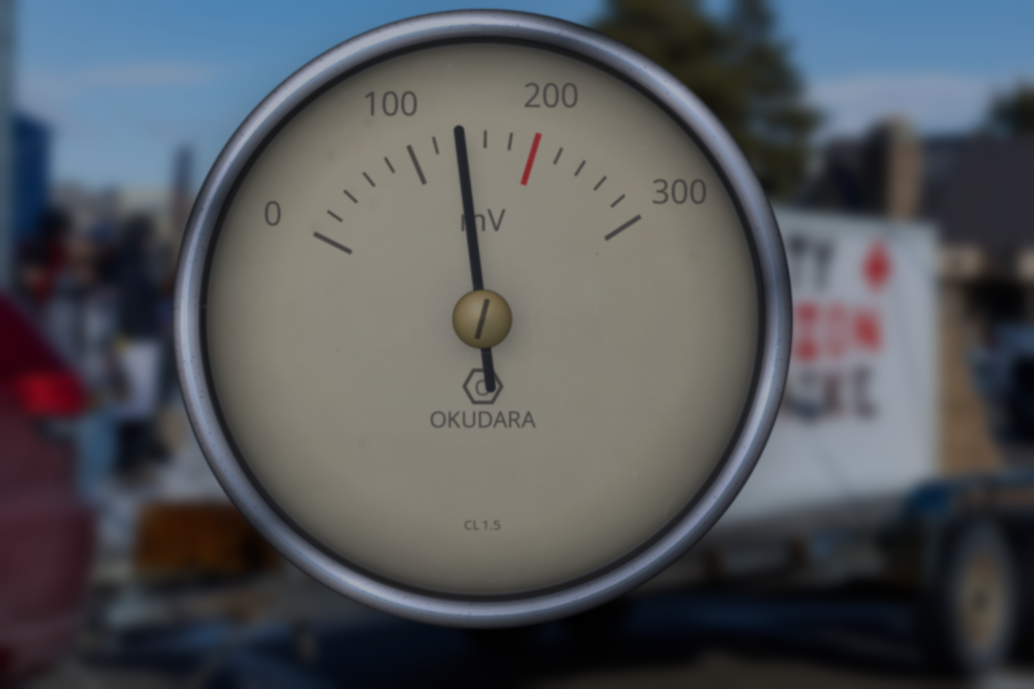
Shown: 140 mV
